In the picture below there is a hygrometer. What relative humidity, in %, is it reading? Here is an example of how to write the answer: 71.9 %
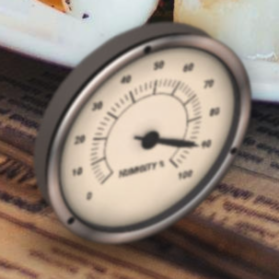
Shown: 90 %
